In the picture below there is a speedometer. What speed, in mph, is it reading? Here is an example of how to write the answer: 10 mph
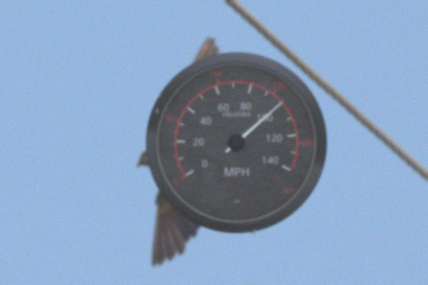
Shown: 100 mph
